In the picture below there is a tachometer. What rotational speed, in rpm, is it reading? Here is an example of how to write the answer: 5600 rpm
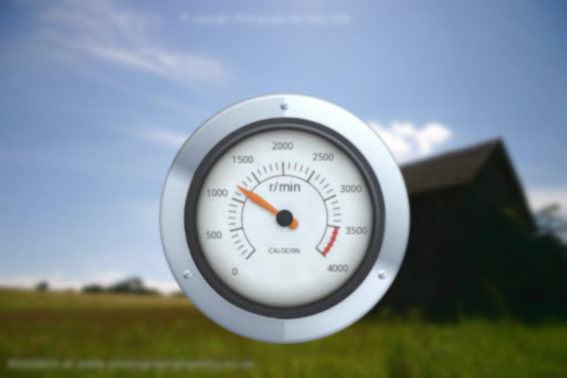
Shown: 1200 rpm
